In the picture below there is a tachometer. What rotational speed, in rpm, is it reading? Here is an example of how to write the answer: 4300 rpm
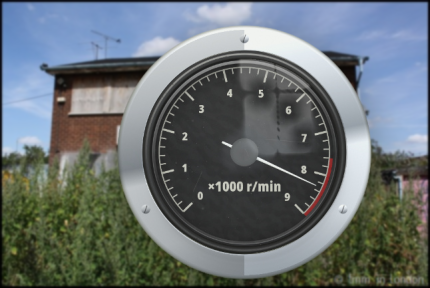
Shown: 8300 rpm
